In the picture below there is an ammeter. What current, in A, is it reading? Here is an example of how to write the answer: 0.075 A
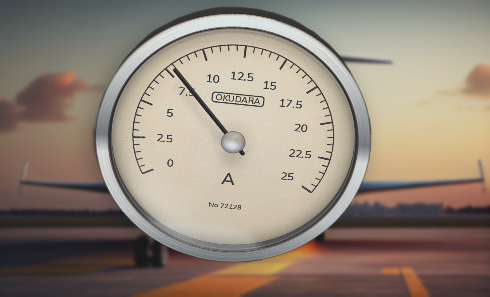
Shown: 8 A
